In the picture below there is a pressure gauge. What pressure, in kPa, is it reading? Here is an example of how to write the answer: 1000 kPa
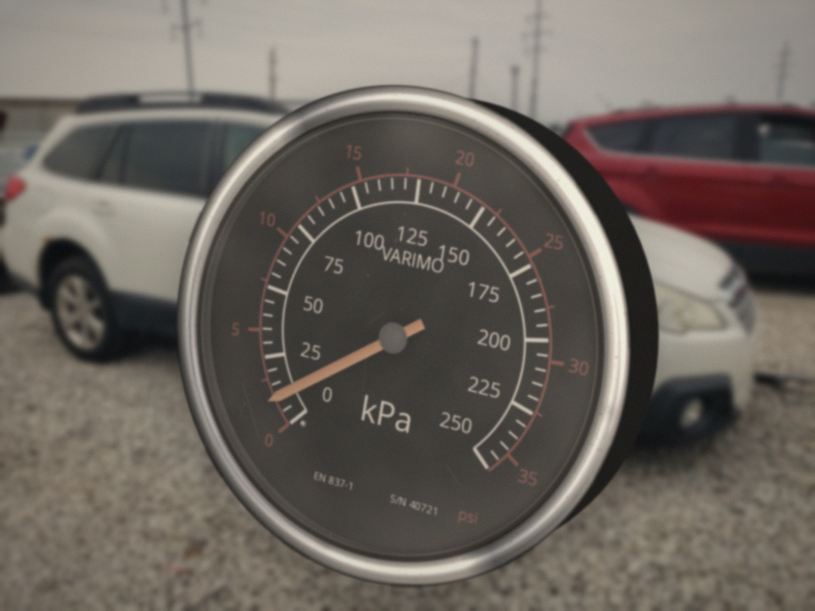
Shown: 10 kPa
